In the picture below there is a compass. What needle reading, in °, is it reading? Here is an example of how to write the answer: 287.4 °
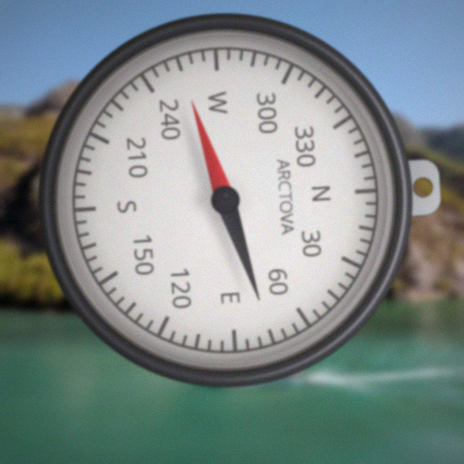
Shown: 255 °
